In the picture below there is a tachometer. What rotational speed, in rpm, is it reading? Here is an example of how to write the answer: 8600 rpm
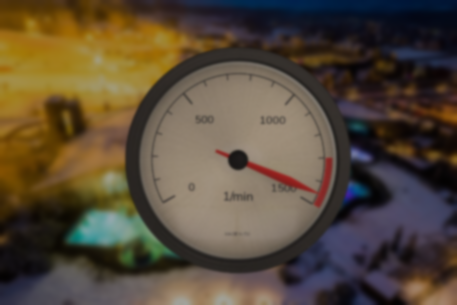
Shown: 1450 rpm
